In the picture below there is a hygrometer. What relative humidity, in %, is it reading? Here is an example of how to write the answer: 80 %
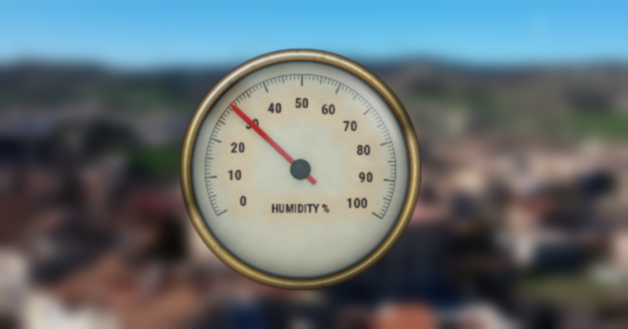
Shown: 30 %
